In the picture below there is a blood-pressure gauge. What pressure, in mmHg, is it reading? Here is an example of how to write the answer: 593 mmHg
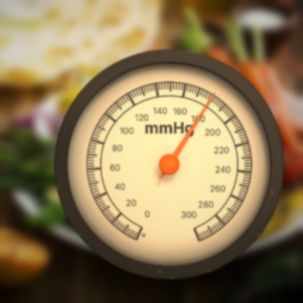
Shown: 180 mmHg
